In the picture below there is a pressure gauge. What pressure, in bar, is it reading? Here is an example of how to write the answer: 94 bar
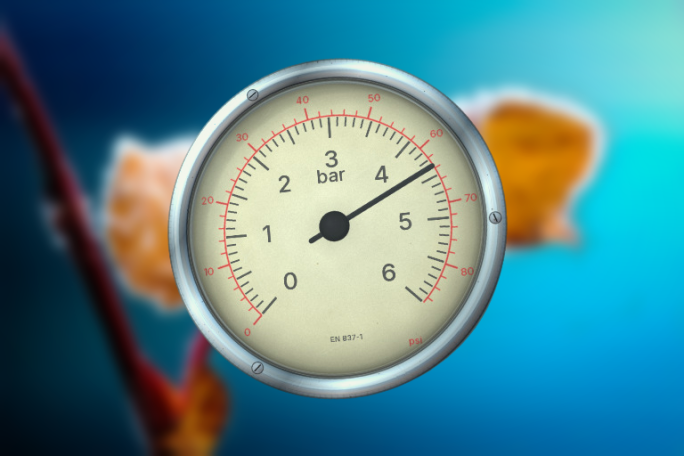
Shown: 4.4 bar
